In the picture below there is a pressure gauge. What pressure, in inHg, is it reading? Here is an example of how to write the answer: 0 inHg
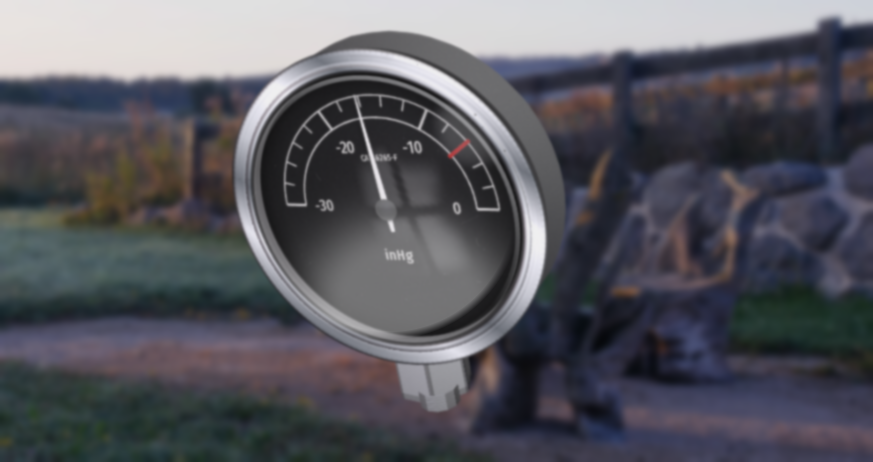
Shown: -16 inHg
